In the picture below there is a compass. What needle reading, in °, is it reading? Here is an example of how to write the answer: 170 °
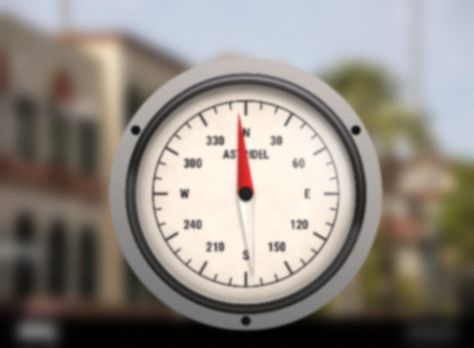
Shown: 355 °
